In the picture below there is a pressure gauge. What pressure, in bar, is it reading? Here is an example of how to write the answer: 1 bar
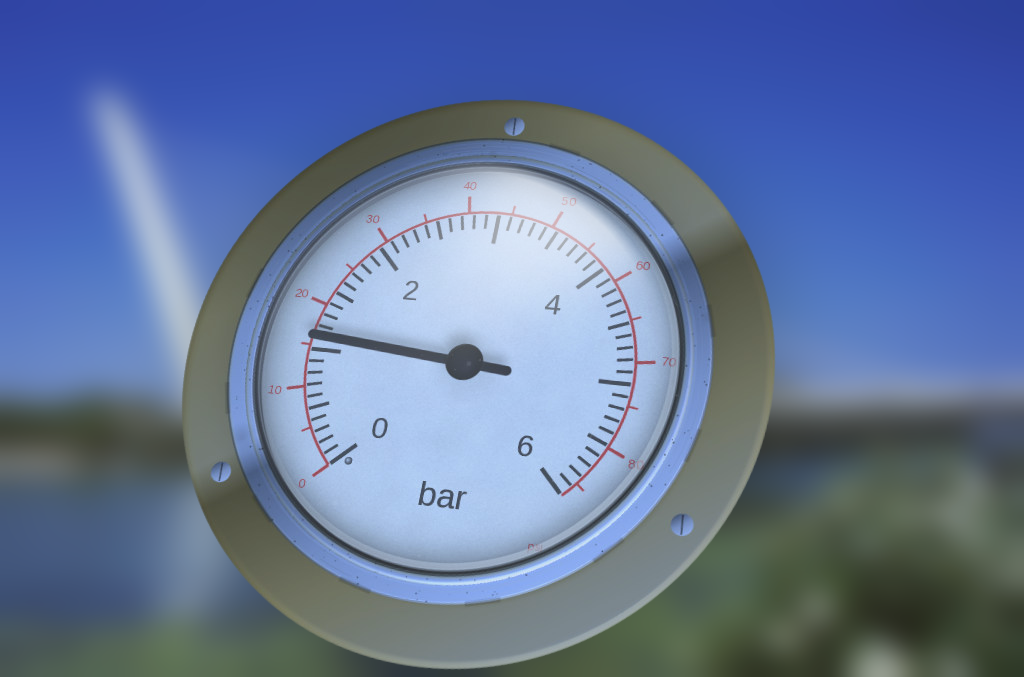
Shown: 1.1 bar
